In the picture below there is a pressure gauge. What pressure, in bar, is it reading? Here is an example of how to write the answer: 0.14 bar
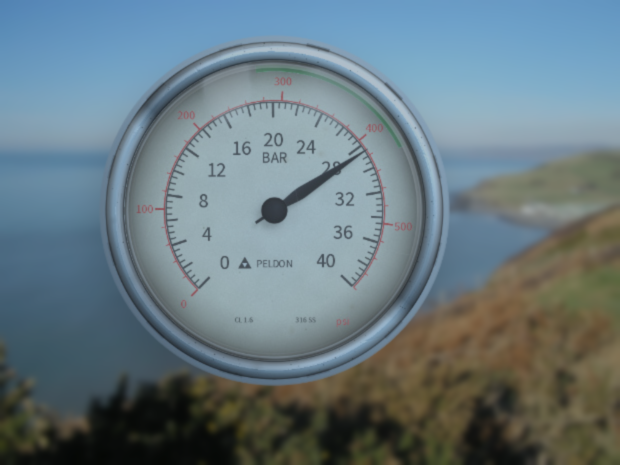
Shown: 28.5 bar
